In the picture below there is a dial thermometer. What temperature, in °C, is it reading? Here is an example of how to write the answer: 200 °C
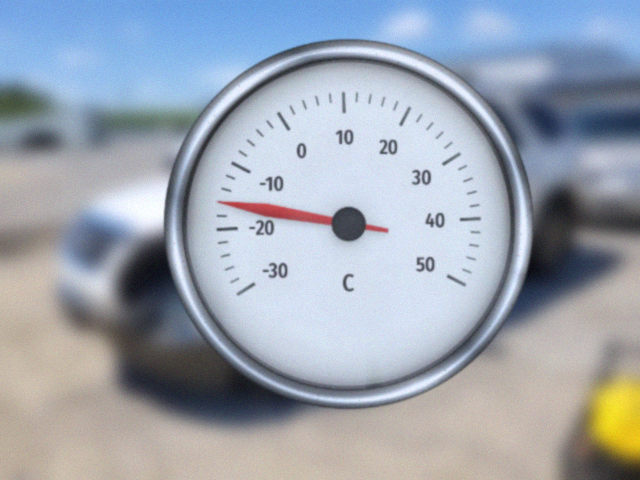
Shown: -16 °C
